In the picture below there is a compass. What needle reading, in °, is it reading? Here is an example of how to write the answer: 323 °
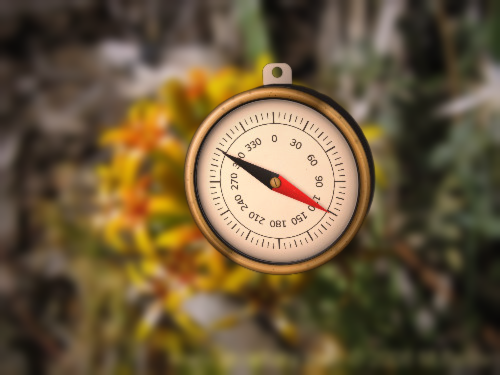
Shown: 120 °
